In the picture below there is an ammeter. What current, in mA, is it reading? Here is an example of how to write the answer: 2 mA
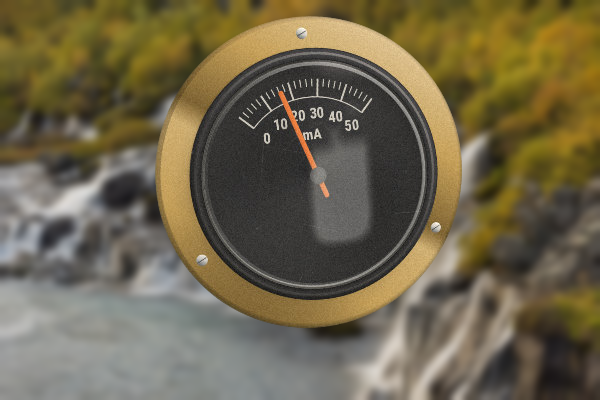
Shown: 16 mA
